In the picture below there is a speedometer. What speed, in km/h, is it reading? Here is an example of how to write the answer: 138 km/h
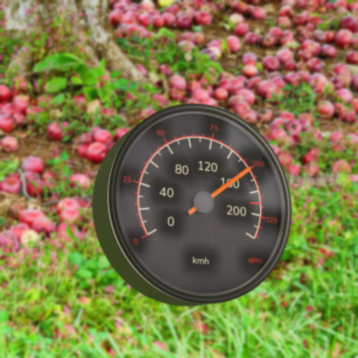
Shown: 160 km/h
